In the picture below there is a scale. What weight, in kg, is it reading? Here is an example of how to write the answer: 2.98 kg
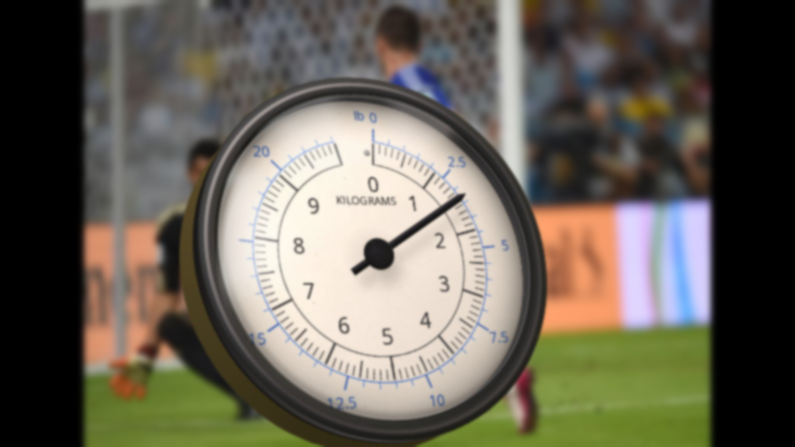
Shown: 1.5 kg
